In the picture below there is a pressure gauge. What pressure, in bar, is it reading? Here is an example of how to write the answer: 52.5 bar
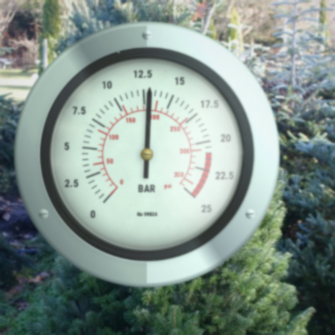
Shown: 13 bar
